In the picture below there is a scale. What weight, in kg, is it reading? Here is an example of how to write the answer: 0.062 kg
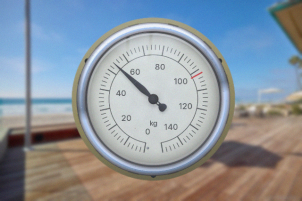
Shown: 54 kg
